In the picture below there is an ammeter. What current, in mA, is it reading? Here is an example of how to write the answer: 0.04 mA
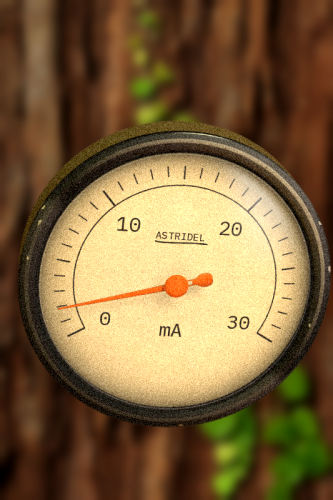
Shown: 2 mA
